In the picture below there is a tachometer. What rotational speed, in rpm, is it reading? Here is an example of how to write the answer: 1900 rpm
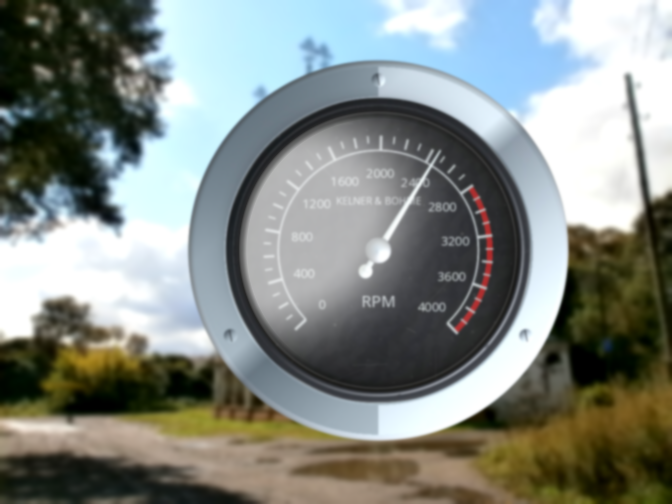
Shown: 2450 rpm
